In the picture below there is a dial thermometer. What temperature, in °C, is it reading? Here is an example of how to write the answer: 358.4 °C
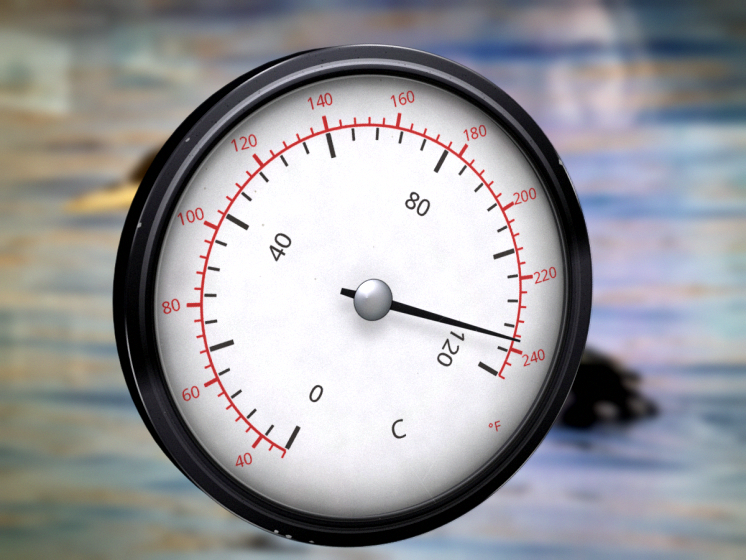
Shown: 114 °C
